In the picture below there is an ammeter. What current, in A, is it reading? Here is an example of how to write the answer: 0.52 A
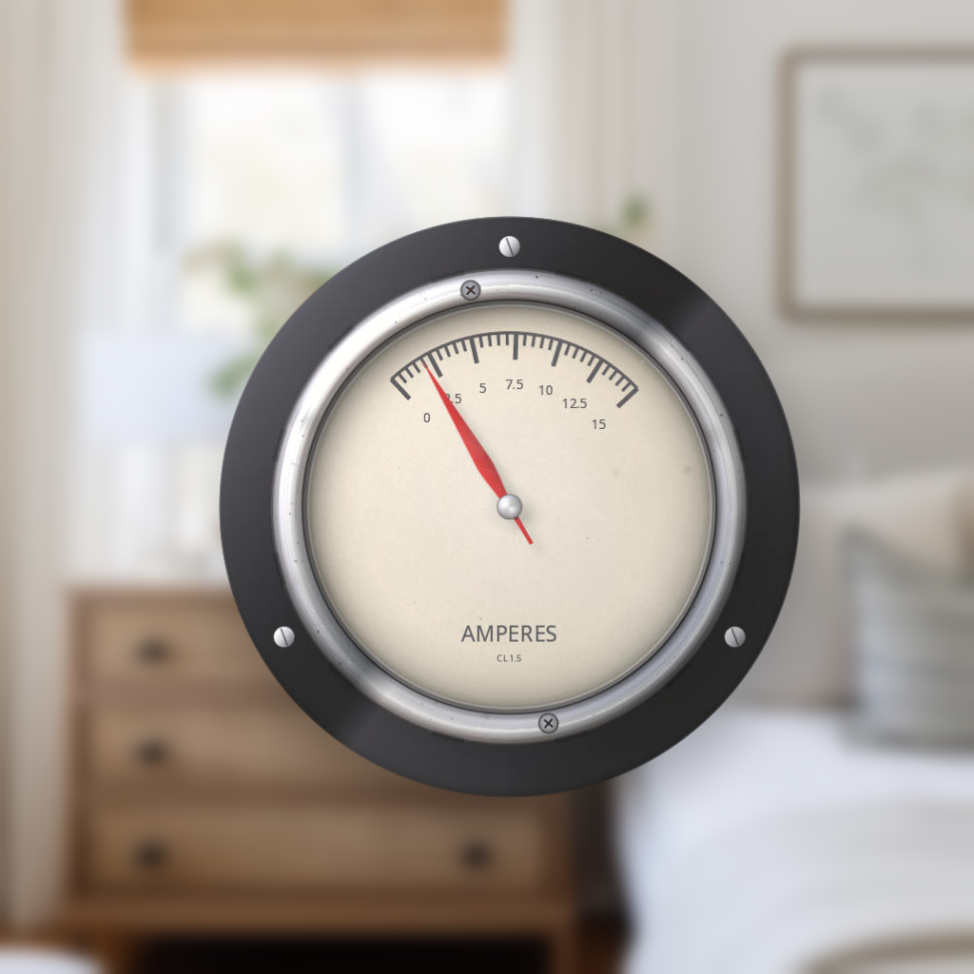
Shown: 2 A
